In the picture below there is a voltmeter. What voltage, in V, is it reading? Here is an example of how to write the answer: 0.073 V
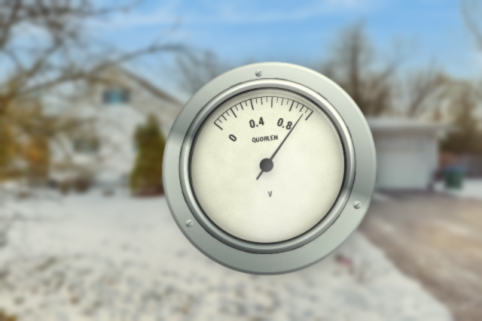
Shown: 0.95 V
